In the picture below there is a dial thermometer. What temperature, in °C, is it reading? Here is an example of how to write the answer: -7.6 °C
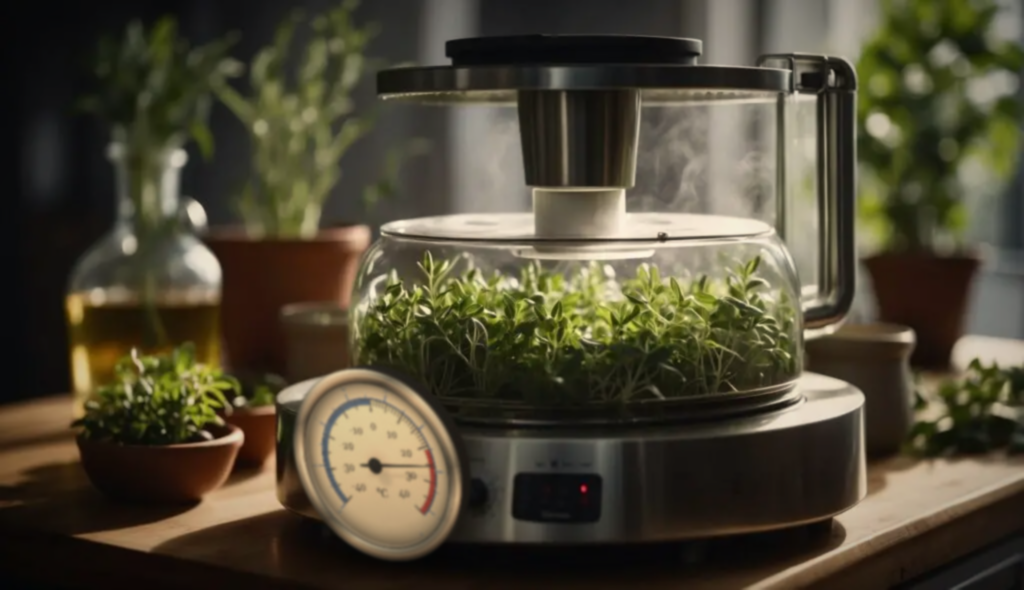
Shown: 25 °C
